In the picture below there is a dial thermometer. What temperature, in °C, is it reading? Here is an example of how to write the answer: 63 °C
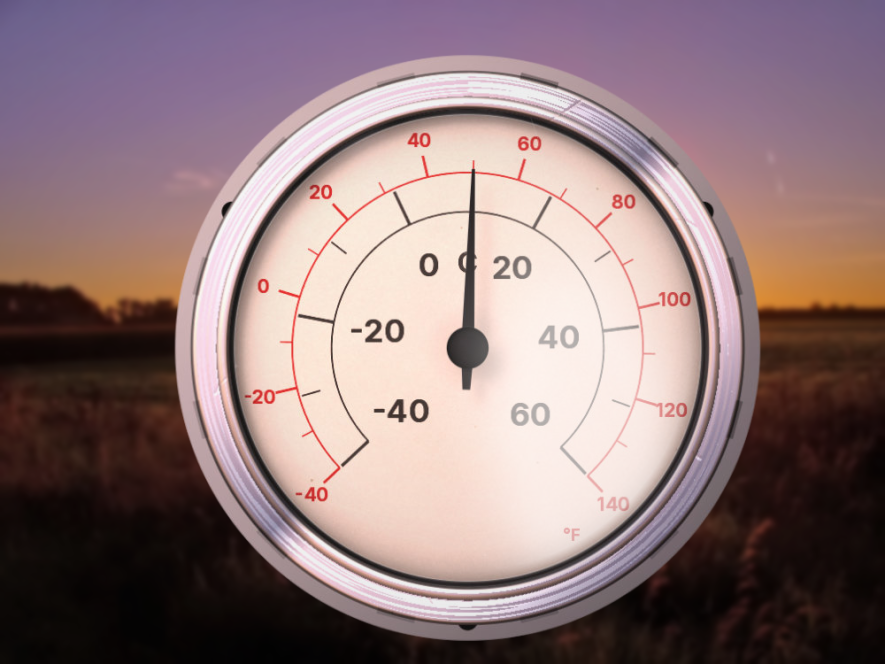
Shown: 10 °C
